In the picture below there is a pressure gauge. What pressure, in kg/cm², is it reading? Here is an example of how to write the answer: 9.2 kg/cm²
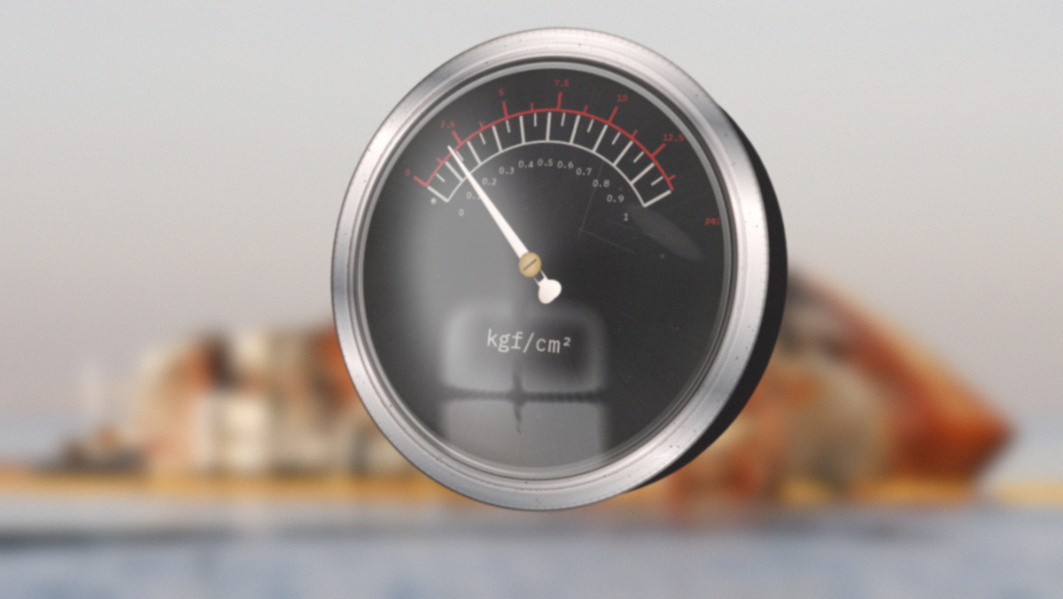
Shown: 0.15 kg/cm²
